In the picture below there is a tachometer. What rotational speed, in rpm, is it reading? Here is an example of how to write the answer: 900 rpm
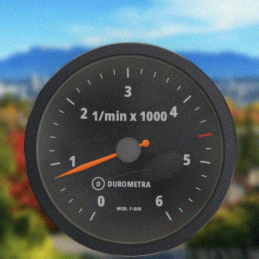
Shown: 800 rpm
